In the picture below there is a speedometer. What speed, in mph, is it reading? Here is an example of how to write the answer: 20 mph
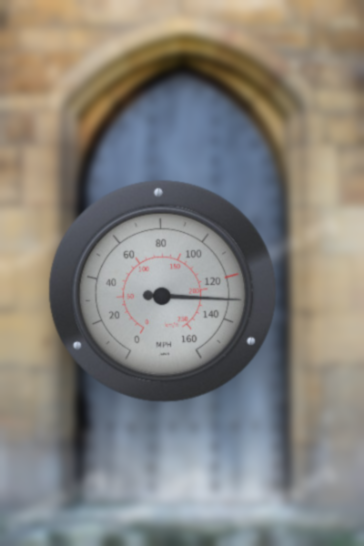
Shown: 130 mph
